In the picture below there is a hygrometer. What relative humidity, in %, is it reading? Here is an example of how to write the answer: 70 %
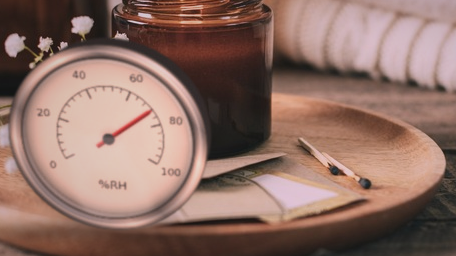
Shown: 72 %
